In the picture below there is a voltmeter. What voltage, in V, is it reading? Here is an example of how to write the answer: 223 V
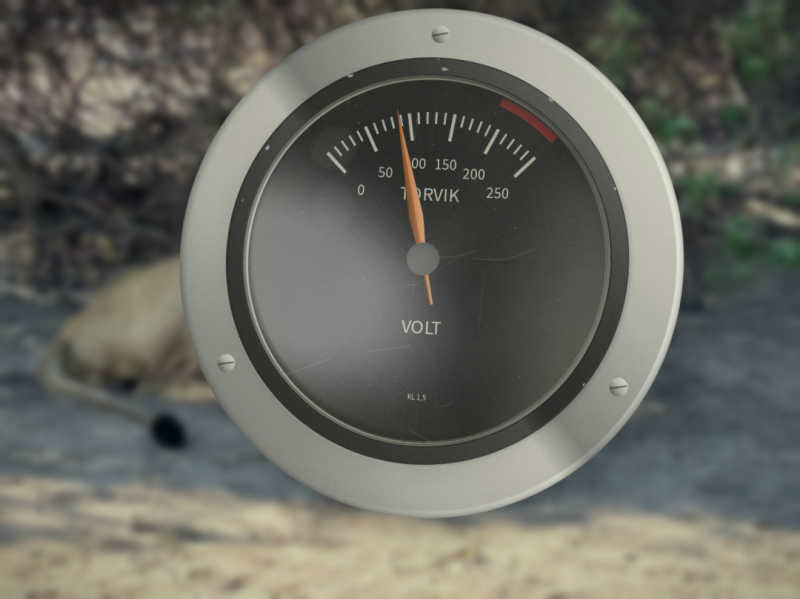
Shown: 90 V
